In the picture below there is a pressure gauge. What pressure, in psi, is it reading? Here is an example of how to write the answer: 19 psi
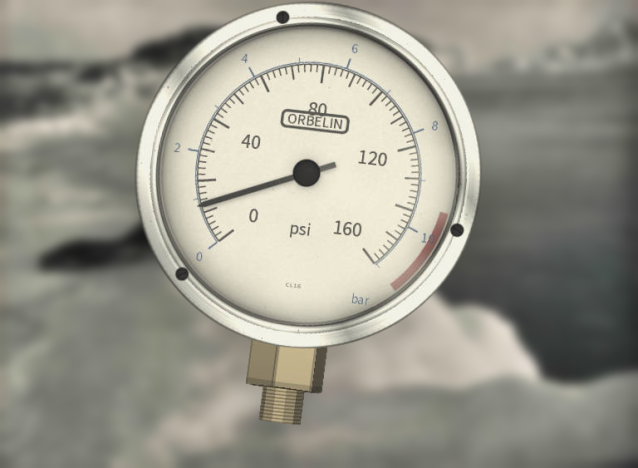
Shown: 12 psi
